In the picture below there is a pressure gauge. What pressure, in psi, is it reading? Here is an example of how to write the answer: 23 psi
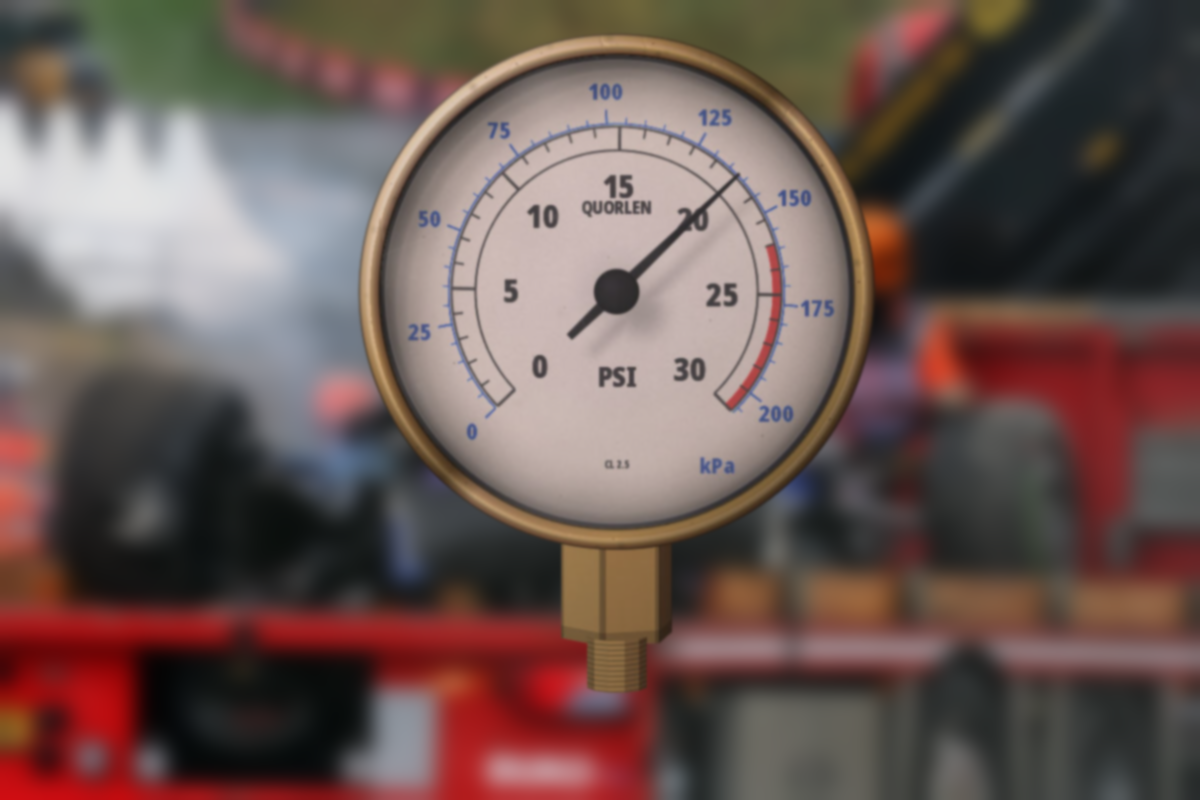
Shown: 20 psi
